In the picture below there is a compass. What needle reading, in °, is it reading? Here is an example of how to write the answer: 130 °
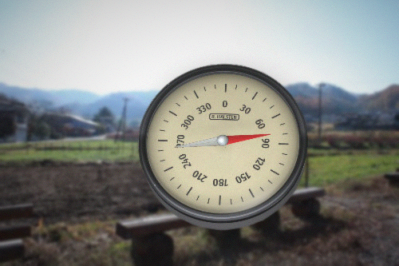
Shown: 80 °
